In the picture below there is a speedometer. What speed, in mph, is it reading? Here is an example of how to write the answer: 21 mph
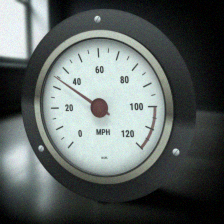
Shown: 35 mph
